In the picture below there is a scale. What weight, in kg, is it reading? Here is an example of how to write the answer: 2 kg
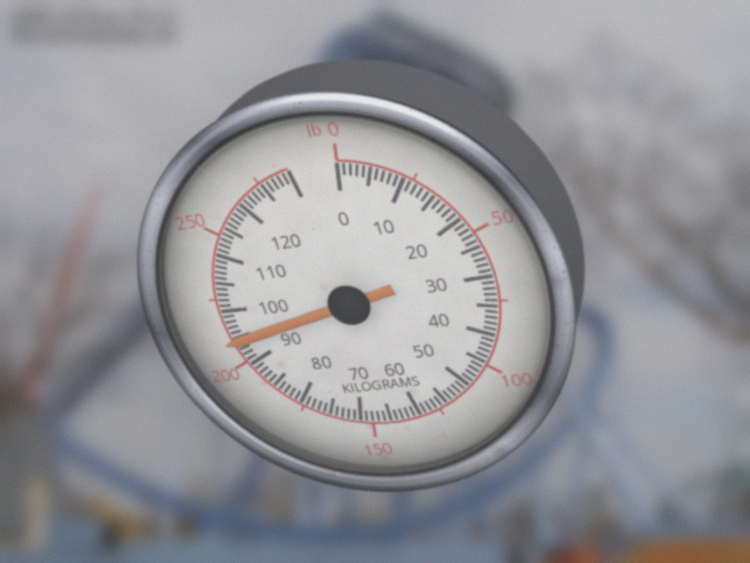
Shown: 95 kg
